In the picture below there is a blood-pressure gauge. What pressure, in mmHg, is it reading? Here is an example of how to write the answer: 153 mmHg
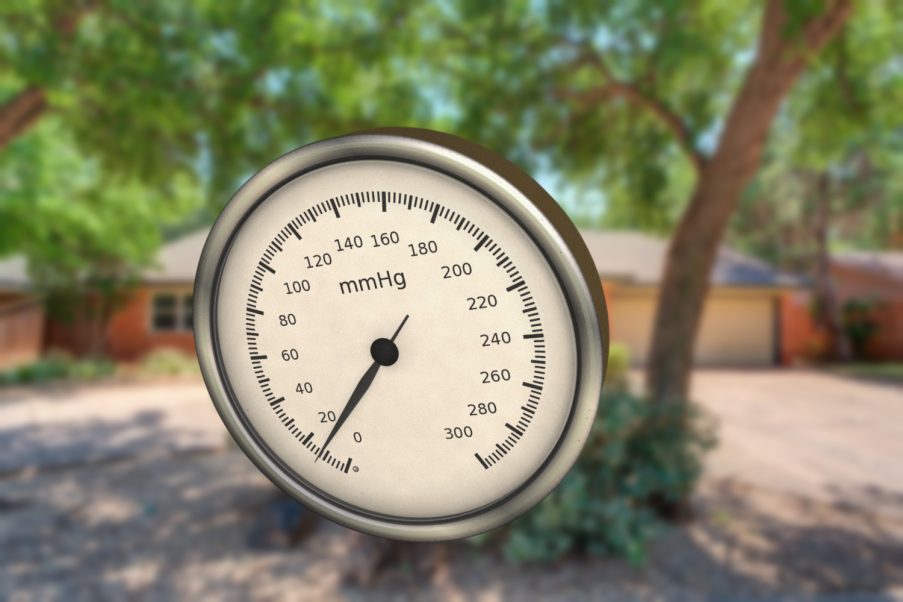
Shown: 12 mmHg
